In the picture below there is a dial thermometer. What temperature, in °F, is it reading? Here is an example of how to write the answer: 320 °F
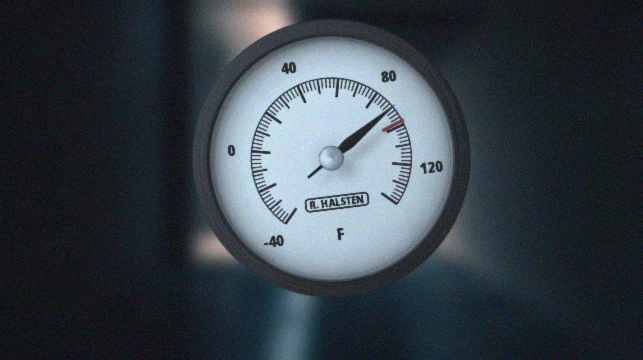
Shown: 90 °F
